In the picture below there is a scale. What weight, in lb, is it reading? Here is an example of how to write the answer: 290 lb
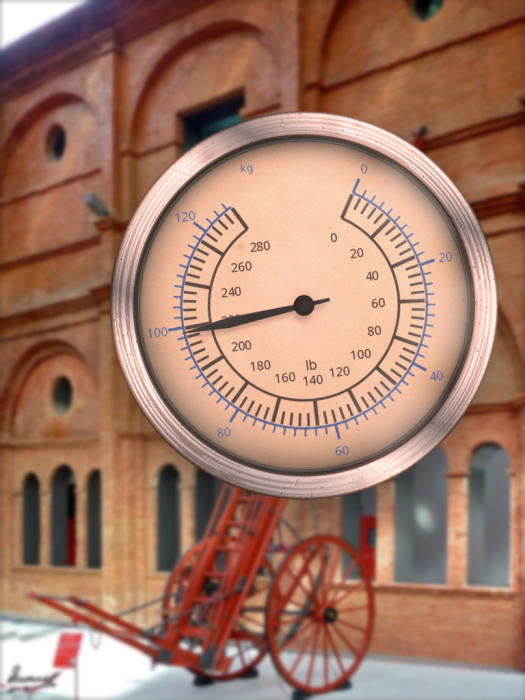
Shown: 218 lb
